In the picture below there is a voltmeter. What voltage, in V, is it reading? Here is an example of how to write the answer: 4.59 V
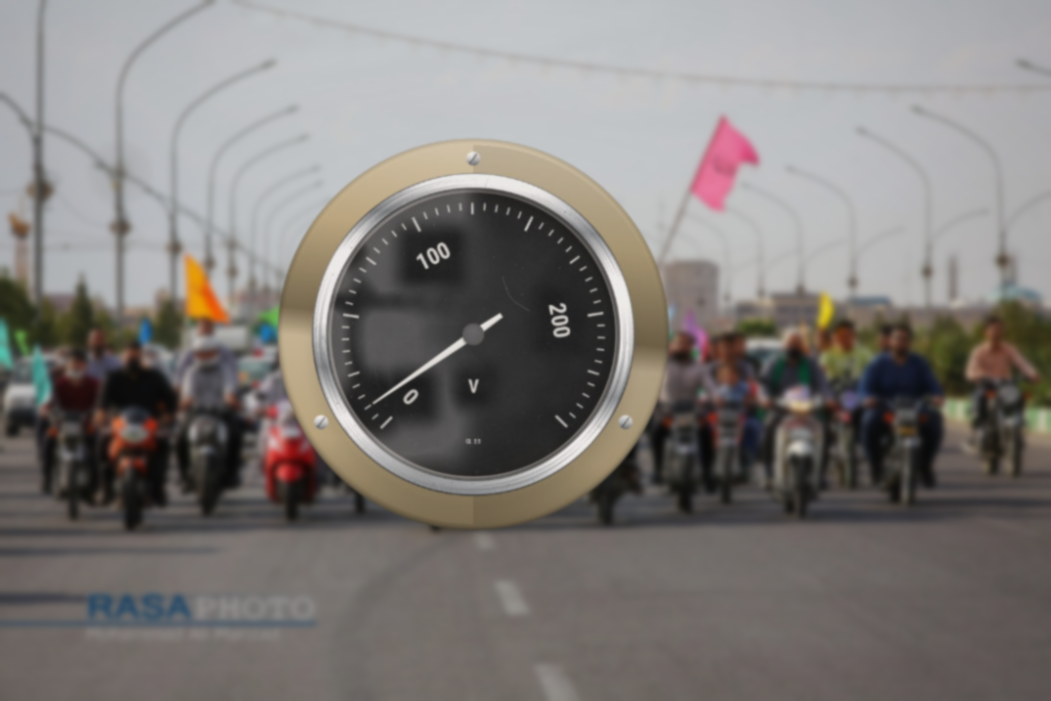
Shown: 10 V
